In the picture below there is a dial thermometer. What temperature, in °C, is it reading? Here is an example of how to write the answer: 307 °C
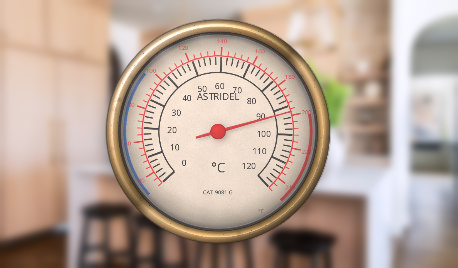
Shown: 92 °C
